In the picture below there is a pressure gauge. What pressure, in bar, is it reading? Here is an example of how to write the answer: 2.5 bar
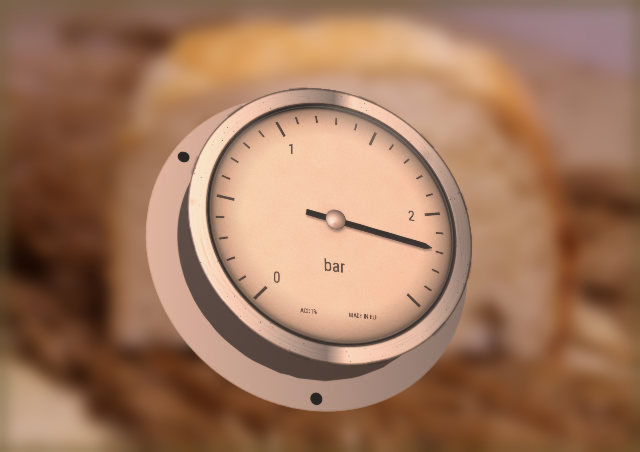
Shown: 2.2 bar
